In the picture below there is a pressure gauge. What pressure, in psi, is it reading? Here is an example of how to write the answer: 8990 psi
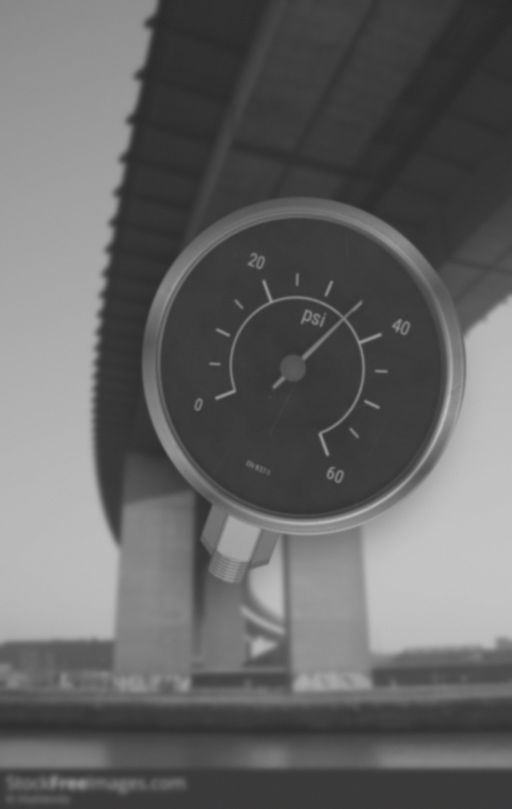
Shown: 35 psi
